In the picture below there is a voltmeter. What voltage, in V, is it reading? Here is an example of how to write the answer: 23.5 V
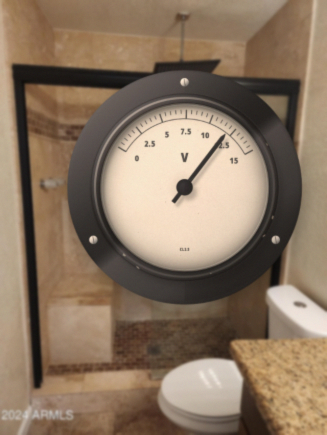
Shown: 12 V
